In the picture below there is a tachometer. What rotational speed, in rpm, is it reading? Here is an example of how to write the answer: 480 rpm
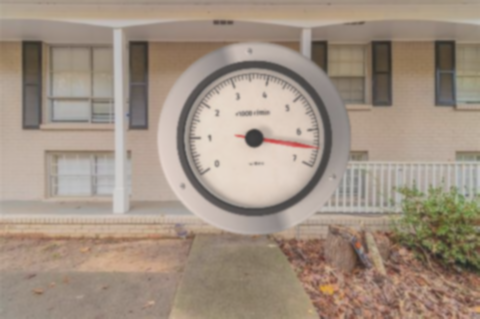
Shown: 6500 rpm
